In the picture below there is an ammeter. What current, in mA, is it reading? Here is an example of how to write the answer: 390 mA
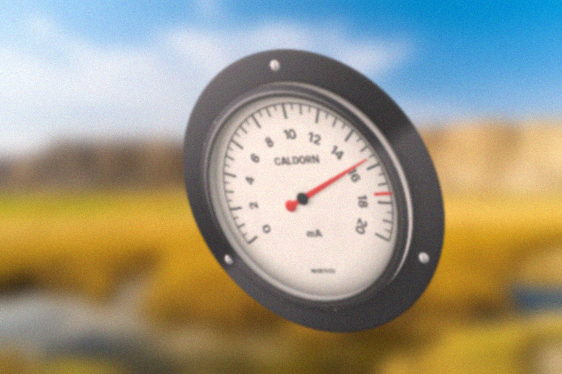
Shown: 15.5 mA
